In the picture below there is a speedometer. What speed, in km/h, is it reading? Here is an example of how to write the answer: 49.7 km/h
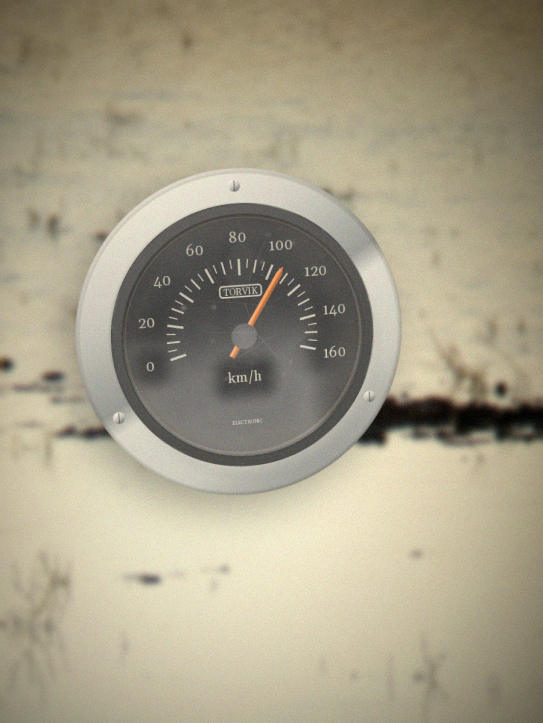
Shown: 105 km/h
